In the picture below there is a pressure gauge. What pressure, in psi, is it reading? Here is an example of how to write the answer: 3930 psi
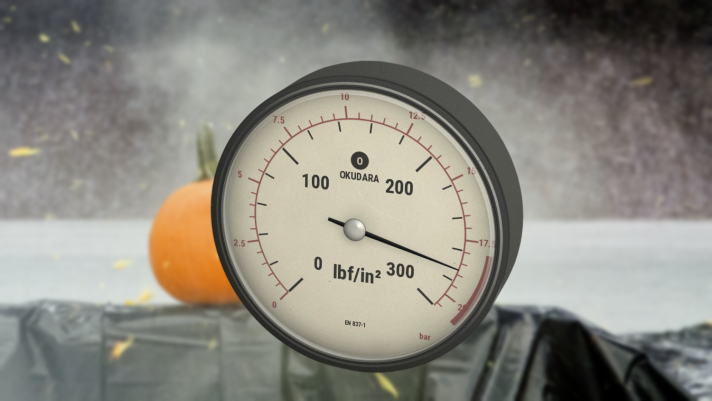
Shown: 270 psi
